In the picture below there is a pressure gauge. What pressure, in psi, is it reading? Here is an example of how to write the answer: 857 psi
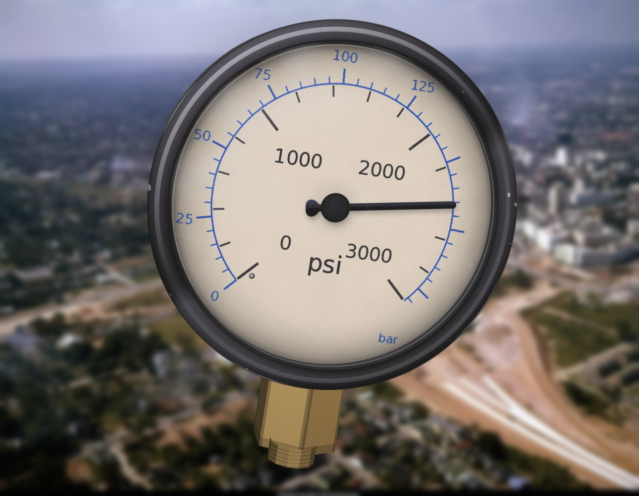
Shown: 2400 psi
